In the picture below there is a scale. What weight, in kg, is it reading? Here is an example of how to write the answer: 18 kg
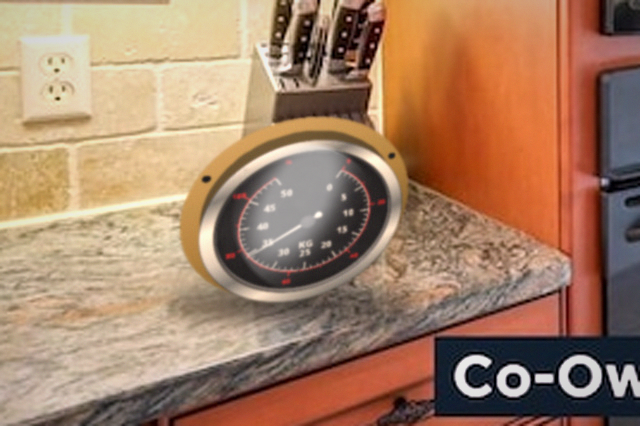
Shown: 35 kg
